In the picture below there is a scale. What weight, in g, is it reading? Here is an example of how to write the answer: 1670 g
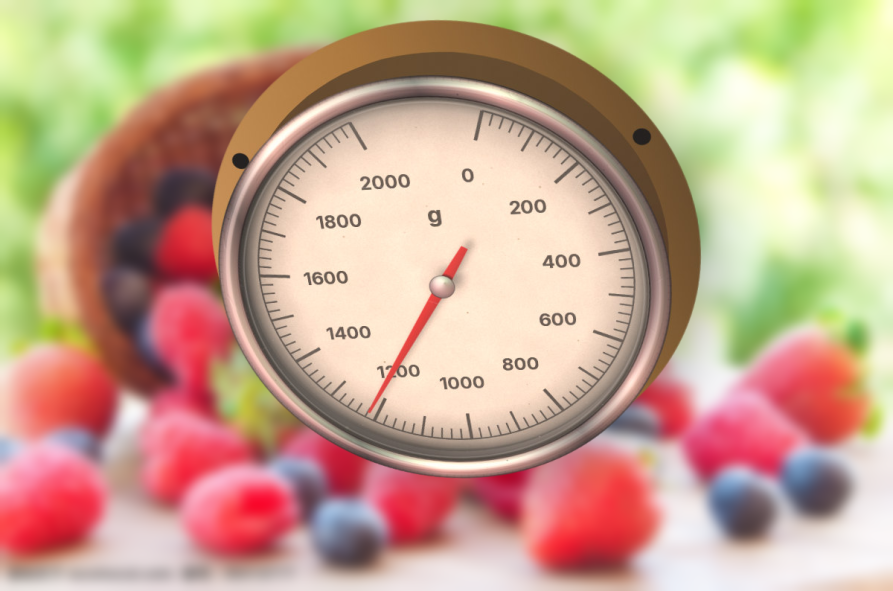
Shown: 1220 g
